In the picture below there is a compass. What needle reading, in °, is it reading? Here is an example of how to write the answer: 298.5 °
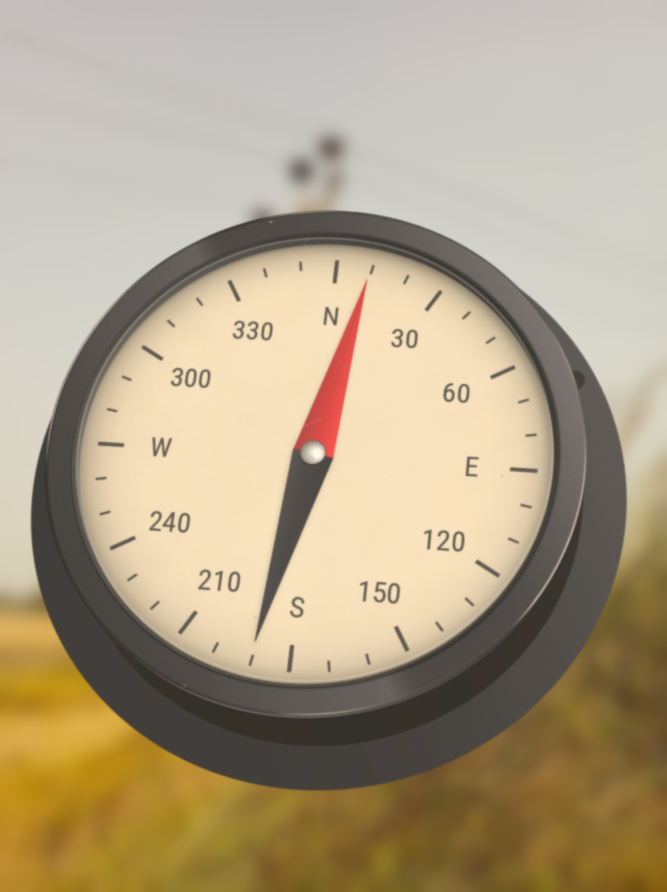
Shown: 10 °
